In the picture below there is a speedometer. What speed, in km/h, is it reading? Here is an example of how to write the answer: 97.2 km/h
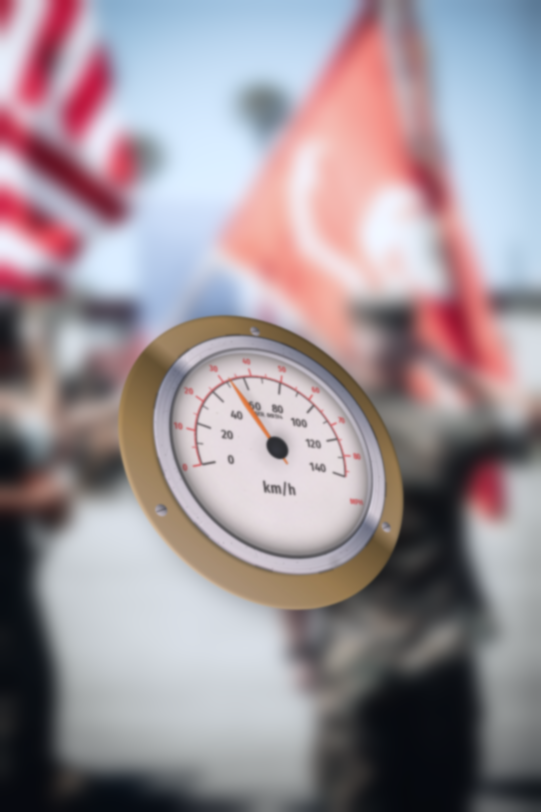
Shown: 50 km/h
